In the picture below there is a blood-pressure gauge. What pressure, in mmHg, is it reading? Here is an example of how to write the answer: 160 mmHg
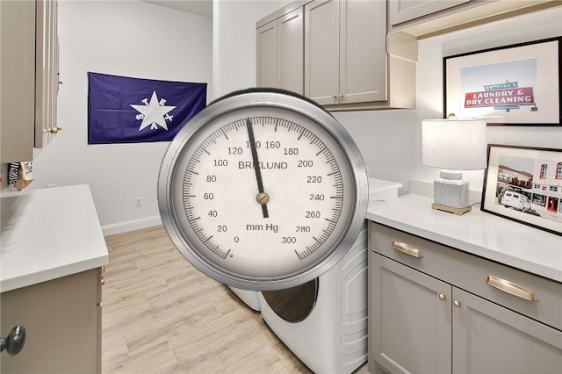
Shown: 140 mmHg
